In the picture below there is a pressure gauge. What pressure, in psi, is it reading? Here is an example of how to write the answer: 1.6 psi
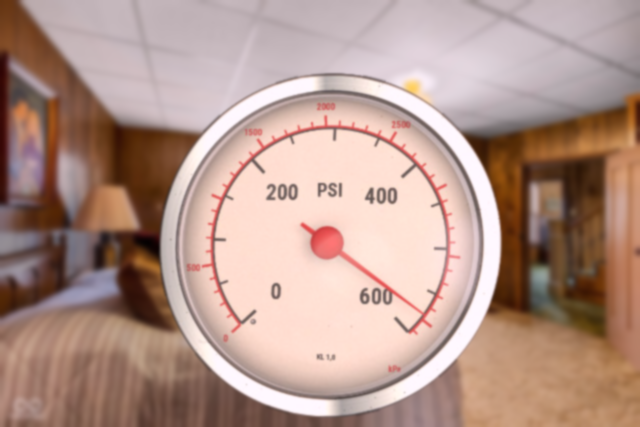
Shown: 575 psi
